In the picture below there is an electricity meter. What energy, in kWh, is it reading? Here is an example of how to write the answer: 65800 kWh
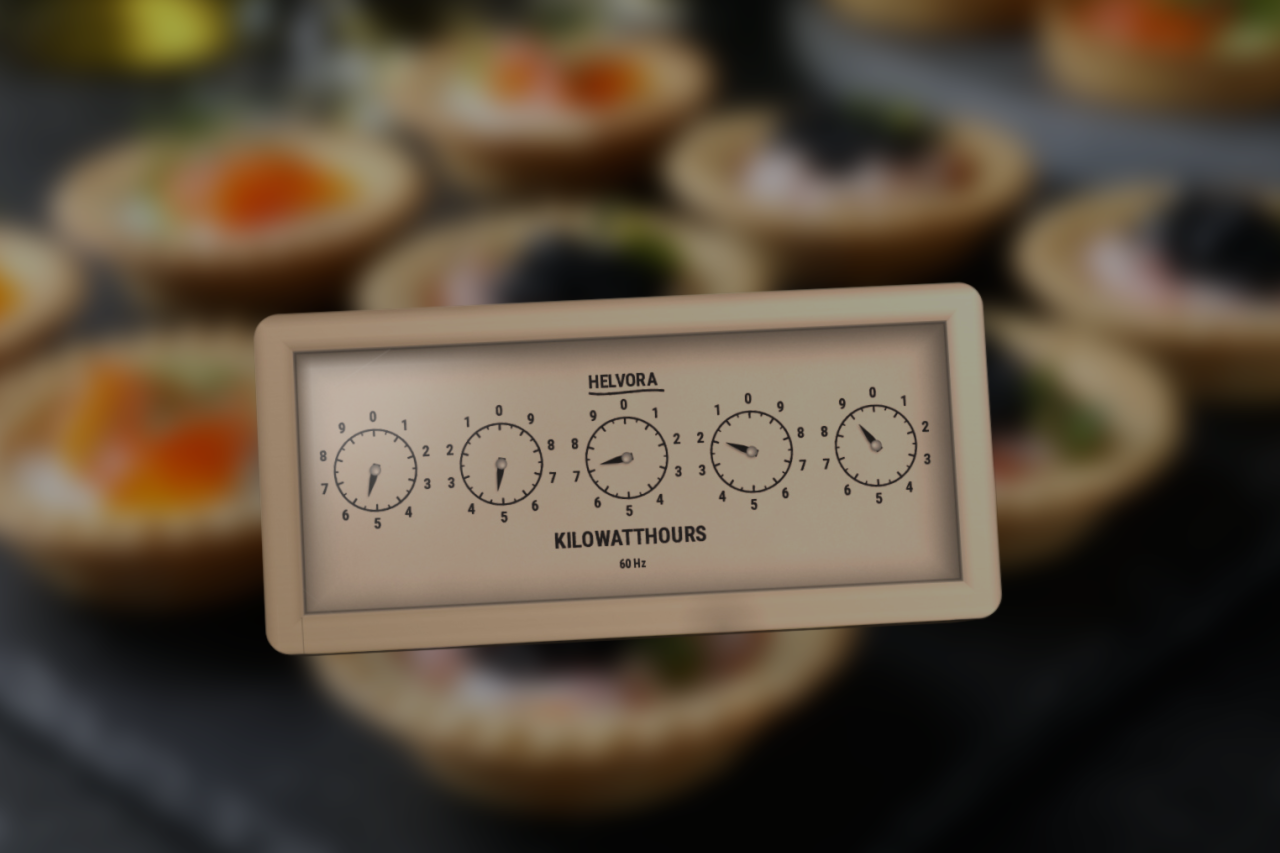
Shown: 54719 kWh
